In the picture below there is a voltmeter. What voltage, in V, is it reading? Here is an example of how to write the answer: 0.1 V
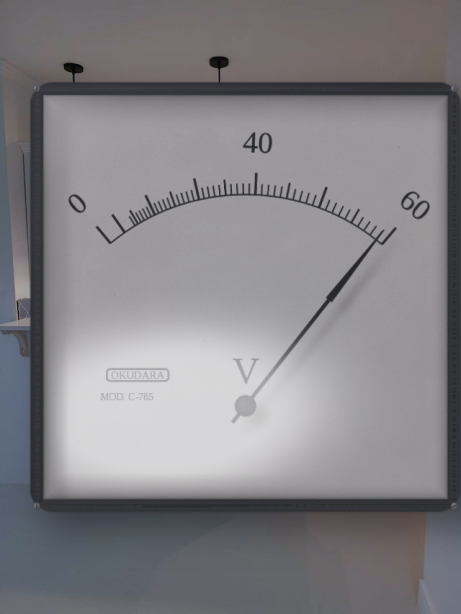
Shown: 59 V
